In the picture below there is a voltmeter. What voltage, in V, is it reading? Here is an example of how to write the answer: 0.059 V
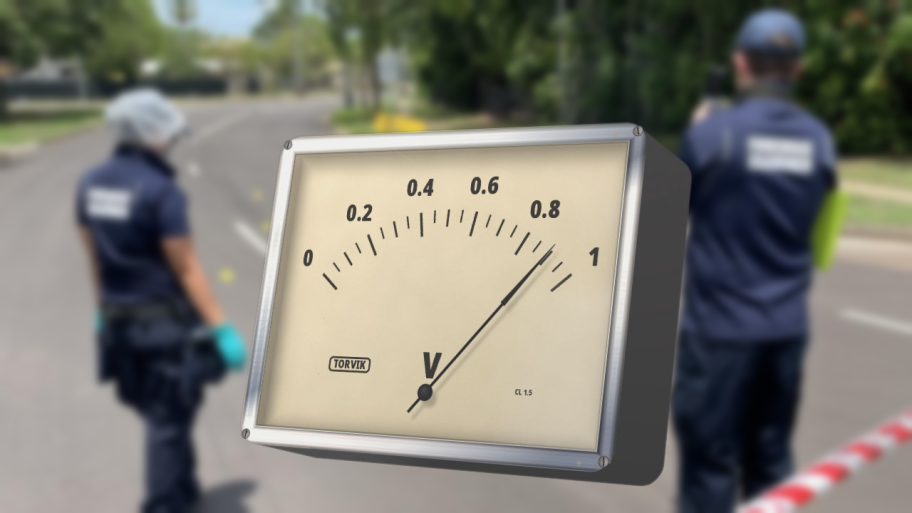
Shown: 0.9 V
